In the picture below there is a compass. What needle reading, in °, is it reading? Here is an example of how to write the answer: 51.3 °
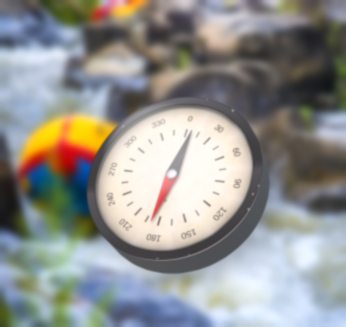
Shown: 187.5 °
